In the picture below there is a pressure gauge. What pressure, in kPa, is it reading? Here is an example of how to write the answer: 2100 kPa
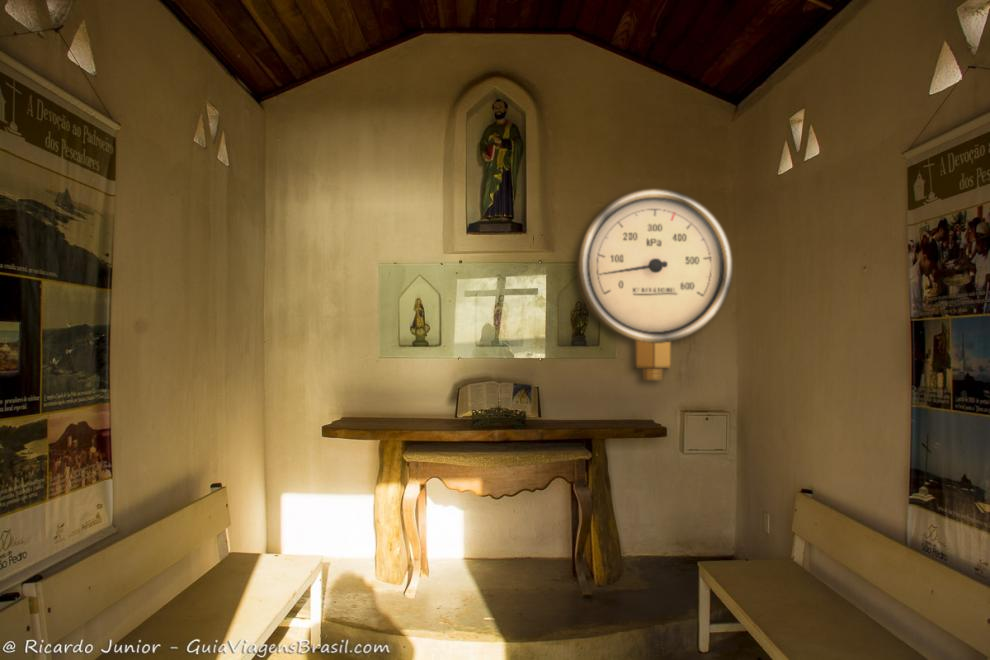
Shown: 50 kPa
